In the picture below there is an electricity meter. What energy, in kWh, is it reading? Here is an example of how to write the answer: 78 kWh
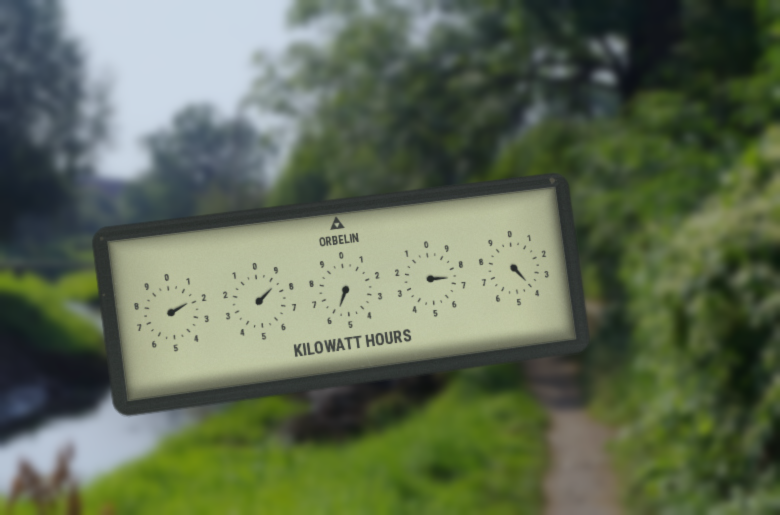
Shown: 18574 kWh
